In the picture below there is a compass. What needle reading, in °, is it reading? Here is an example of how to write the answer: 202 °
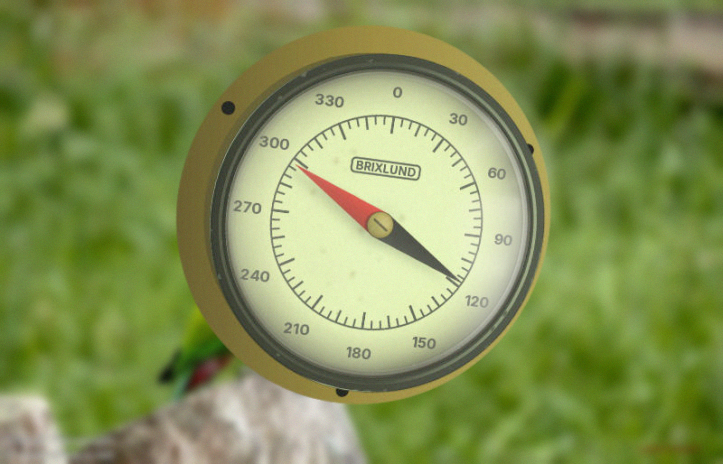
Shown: 297.5 °
